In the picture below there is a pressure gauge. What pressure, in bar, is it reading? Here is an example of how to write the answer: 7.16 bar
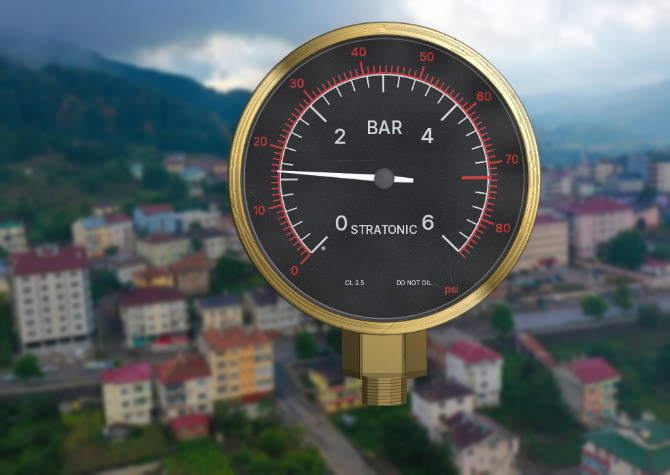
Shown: 1.1 bar
